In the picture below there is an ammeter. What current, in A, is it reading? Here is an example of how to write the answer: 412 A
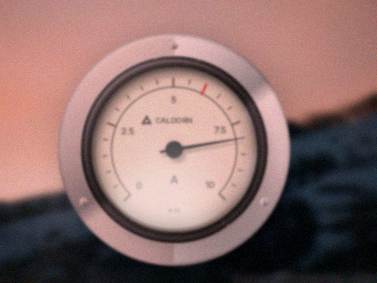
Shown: 8 A
